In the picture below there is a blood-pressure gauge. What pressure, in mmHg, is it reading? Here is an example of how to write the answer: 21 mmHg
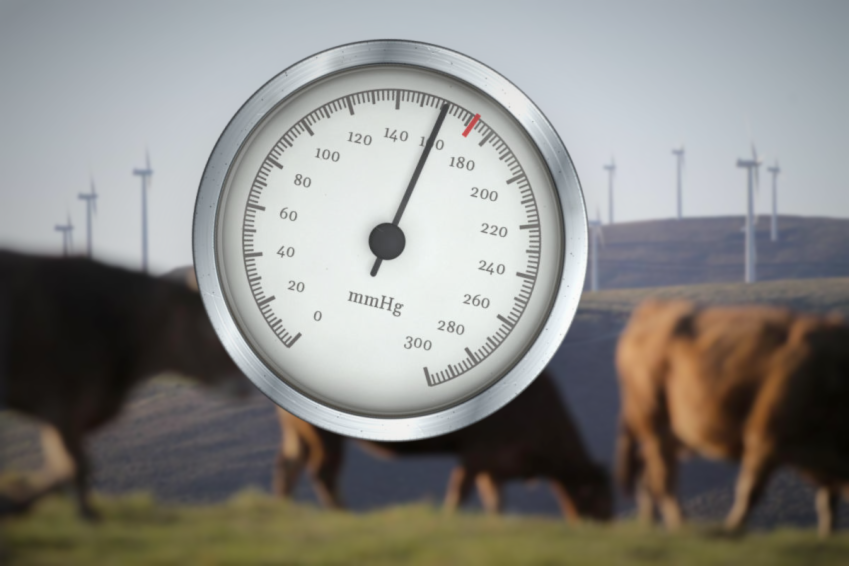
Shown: 160 mmHg
